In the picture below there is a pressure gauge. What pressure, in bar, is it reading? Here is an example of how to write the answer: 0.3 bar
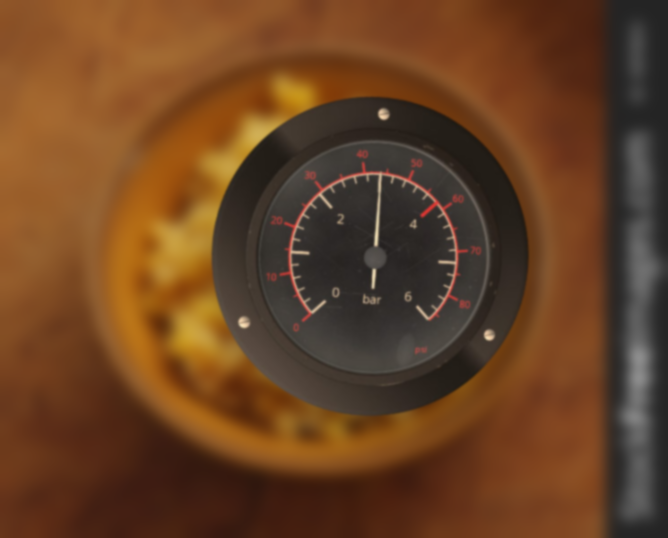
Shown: 3 bar
